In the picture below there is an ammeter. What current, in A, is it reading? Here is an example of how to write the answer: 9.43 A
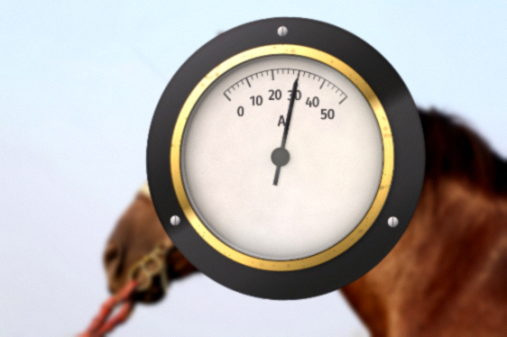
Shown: 30 A
